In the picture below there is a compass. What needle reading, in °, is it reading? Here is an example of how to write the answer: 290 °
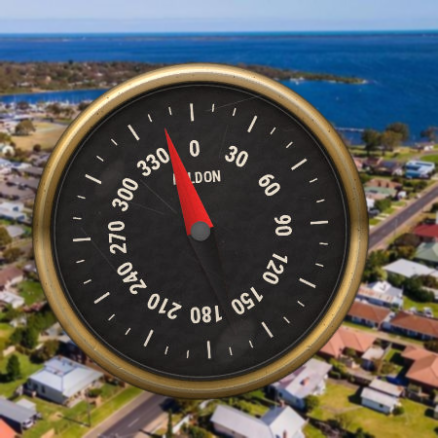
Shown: 345 °
